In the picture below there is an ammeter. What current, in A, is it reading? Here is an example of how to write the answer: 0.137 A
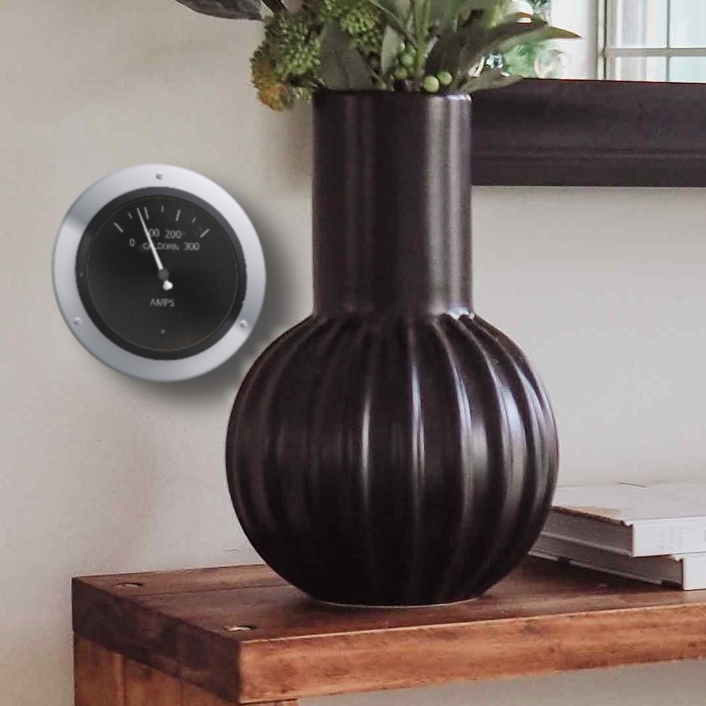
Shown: 75 A
